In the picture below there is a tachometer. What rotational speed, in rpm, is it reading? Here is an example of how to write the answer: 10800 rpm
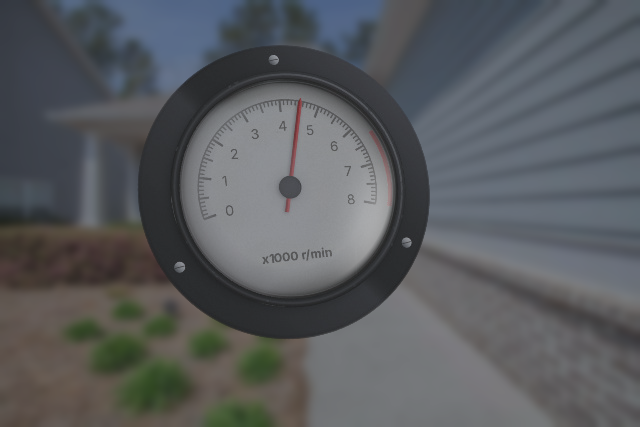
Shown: 4500 rpm
